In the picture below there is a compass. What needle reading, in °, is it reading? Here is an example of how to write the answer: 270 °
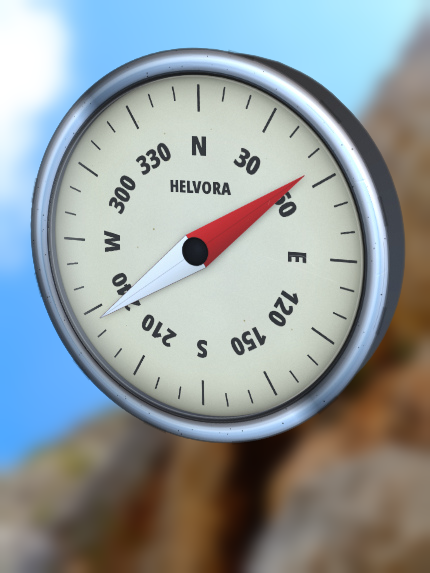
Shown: 55 °
